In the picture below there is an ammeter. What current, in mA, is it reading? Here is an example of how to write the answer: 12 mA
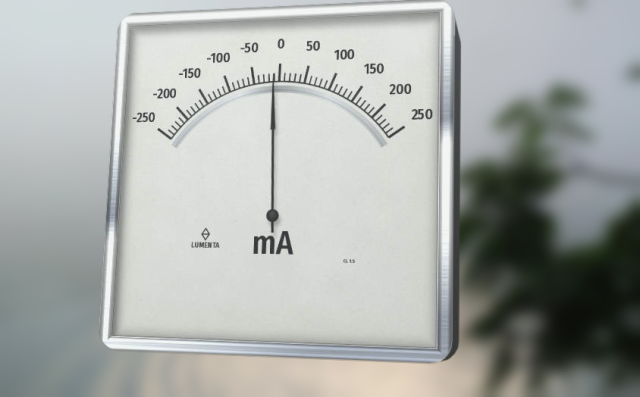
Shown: -10 mA
